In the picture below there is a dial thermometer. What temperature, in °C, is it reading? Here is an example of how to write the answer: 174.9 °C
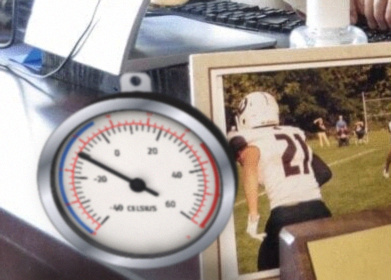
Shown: -10 °C
